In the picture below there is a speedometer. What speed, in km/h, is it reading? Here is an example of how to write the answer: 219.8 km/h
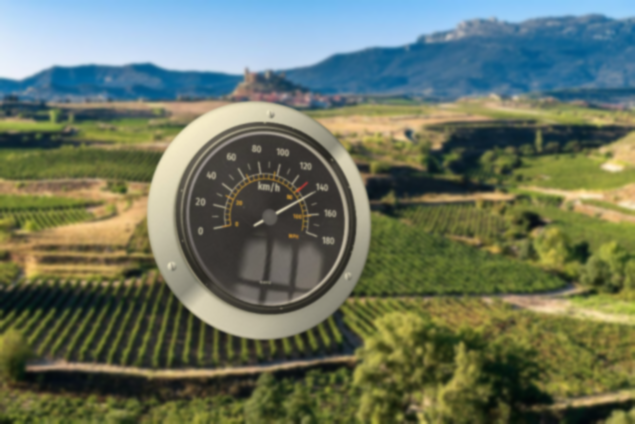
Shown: 140 km/h
